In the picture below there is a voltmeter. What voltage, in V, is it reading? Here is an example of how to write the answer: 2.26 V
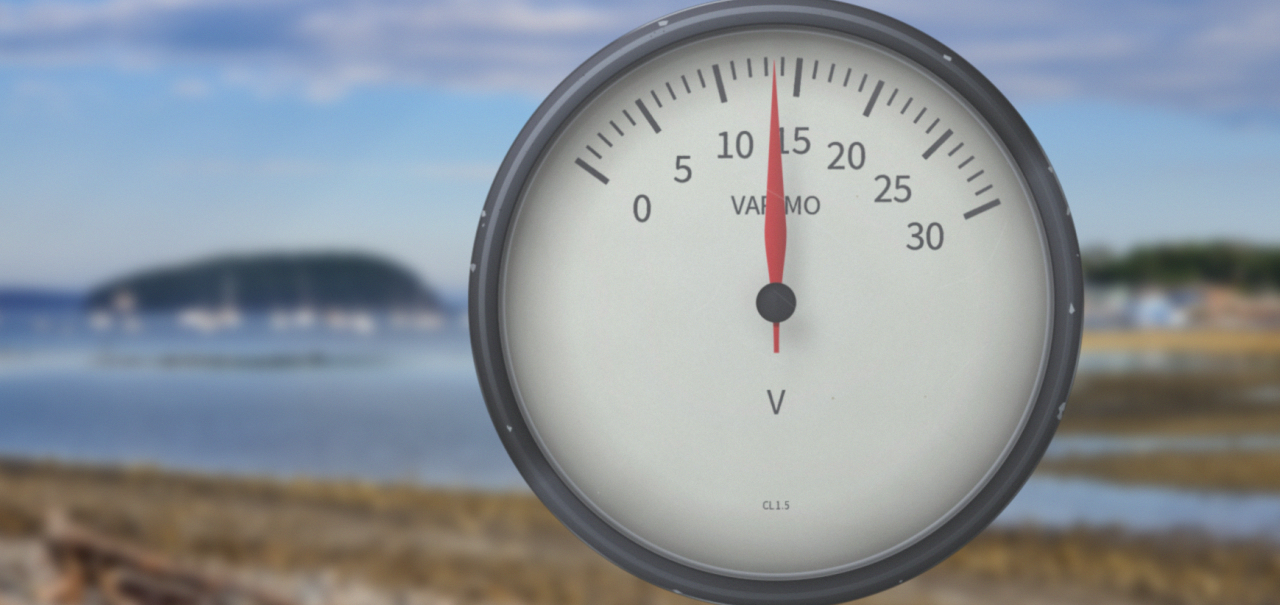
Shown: 13.5 V
